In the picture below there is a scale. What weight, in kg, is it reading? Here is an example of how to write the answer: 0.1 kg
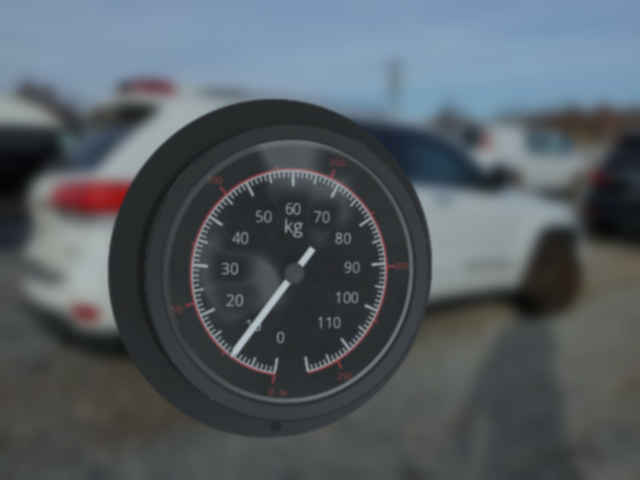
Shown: 10 kg
